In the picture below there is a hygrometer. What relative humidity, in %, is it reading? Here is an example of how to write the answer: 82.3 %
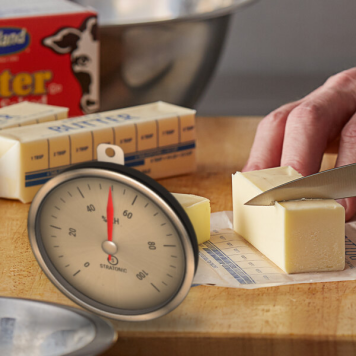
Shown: 52 %
